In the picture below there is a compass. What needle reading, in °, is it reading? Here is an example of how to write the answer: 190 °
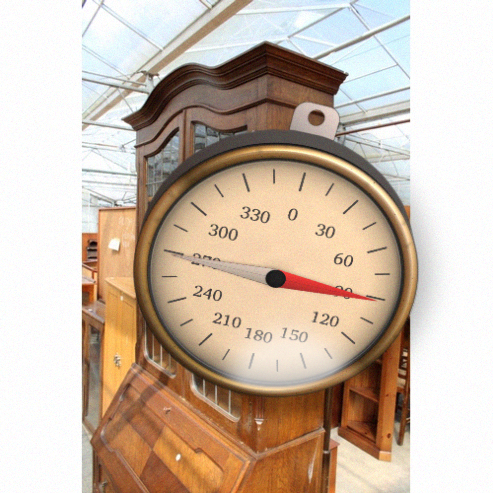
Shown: 90 °
